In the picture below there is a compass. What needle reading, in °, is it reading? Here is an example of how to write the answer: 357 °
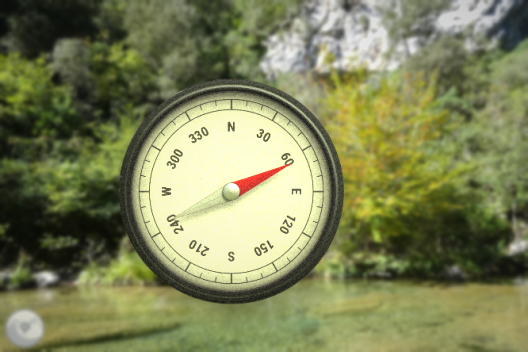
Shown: 65 °
